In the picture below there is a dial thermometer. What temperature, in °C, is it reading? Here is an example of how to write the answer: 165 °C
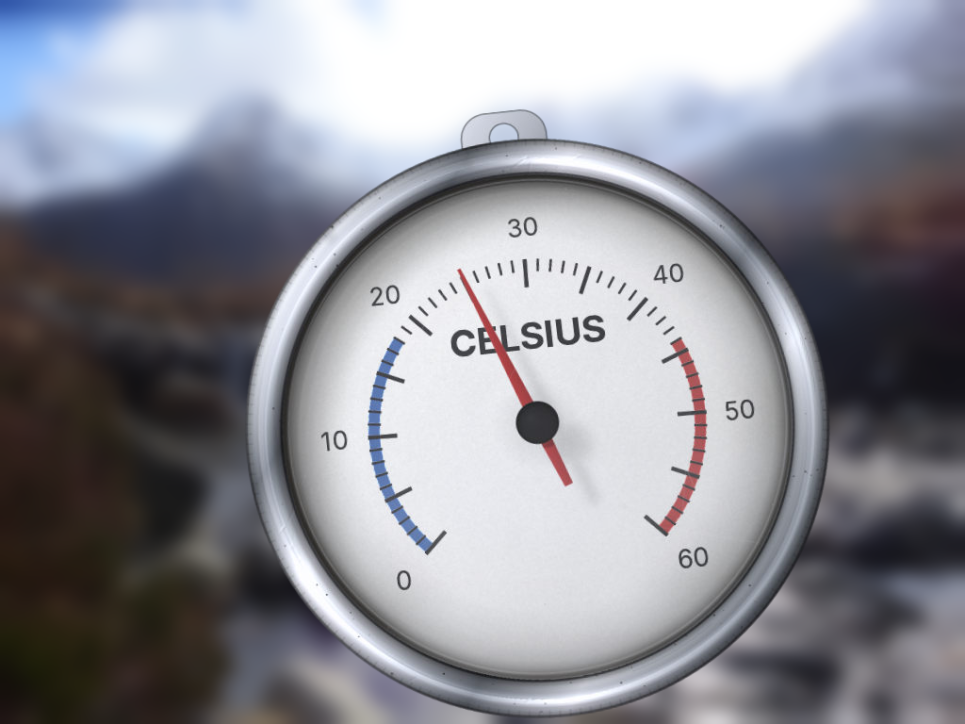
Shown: 25 °C
